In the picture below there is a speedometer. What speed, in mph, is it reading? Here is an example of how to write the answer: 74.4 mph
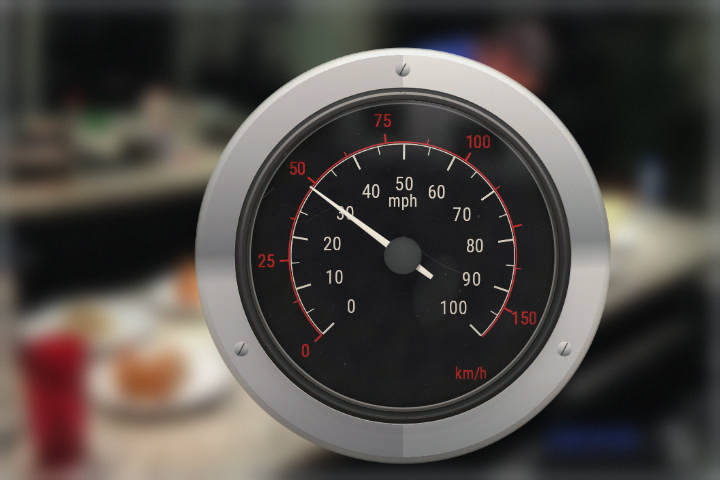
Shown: 30 mph
